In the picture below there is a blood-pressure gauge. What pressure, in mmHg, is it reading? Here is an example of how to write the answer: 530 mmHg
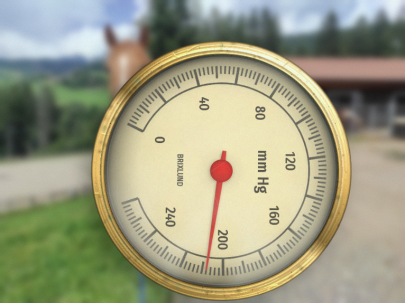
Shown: 208 mmHg
